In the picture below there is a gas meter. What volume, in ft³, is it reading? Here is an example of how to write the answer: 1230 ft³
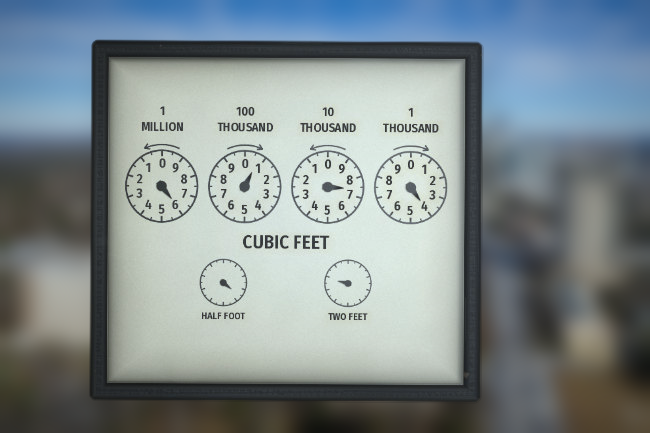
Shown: 607400 ft³
